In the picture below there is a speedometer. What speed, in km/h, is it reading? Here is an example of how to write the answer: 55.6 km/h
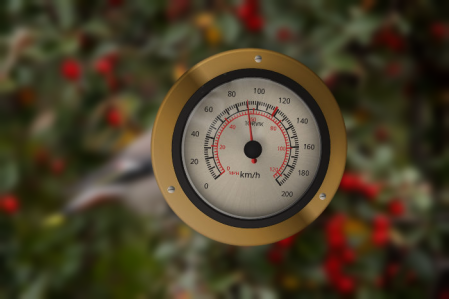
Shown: 90 km/h
